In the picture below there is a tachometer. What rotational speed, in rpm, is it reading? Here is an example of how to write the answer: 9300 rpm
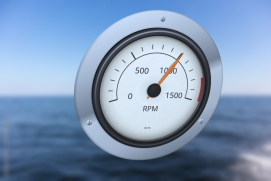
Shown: 1000 rpm
